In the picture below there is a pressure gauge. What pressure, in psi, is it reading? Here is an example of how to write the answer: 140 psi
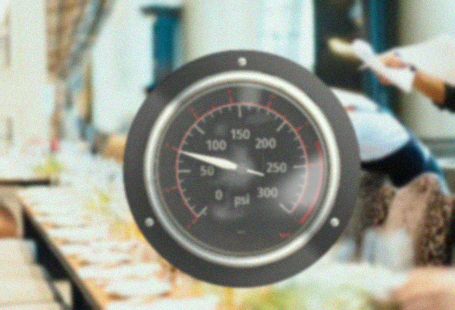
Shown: 70 psi
